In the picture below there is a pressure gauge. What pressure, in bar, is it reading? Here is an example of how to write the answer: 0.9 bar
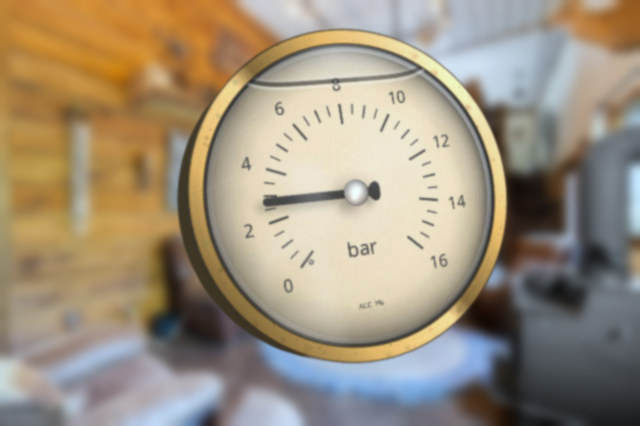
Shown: 2.75 bar
